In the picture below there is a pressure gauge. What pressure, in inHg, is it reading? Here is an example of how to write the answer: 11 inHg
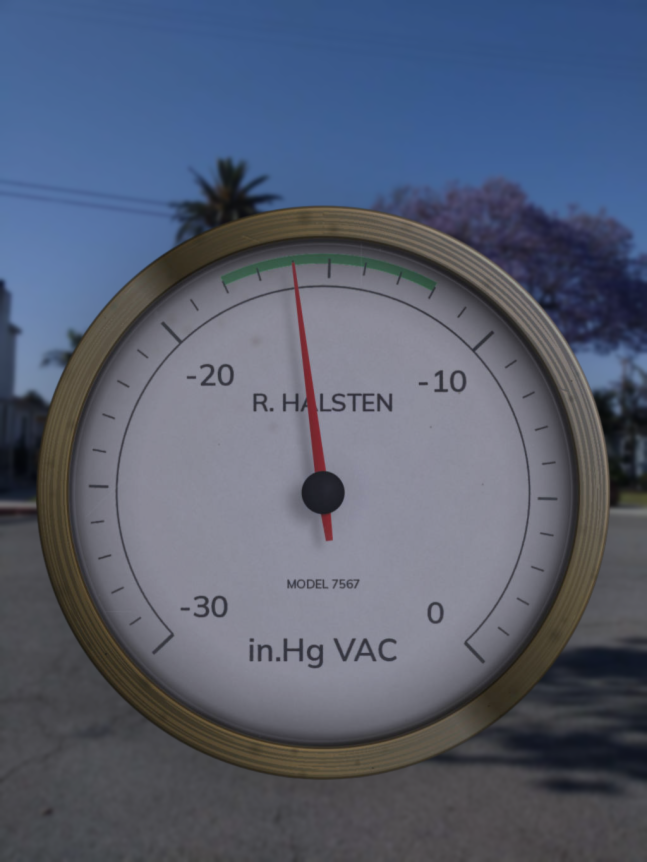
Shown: -16 inHg
